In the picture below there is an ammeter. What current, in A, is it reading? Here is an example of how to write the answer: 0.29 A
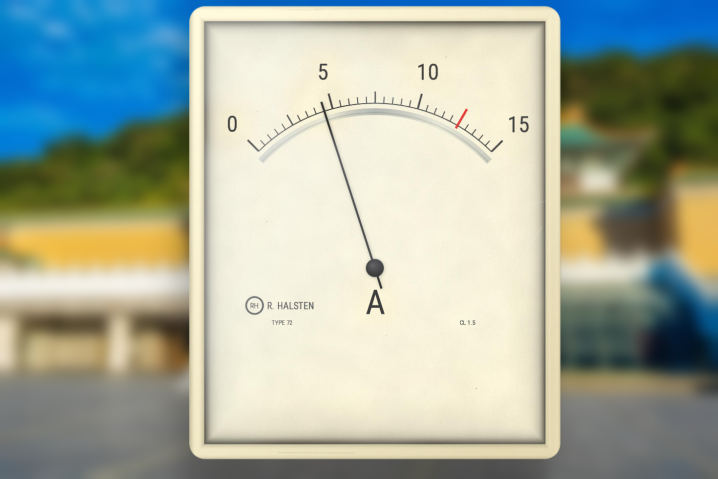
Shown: 4.5 A
